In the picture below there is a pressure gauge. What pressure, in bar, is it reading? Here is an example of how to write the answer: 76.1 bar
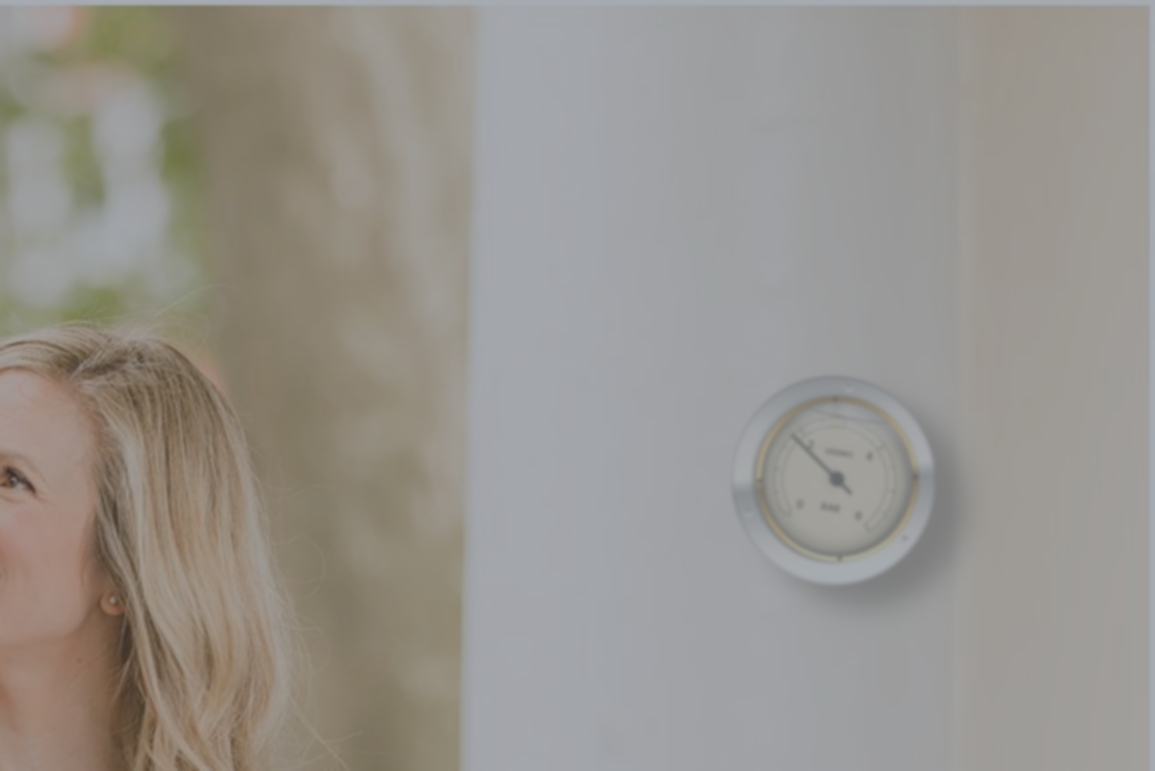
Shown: 1.75 bar
